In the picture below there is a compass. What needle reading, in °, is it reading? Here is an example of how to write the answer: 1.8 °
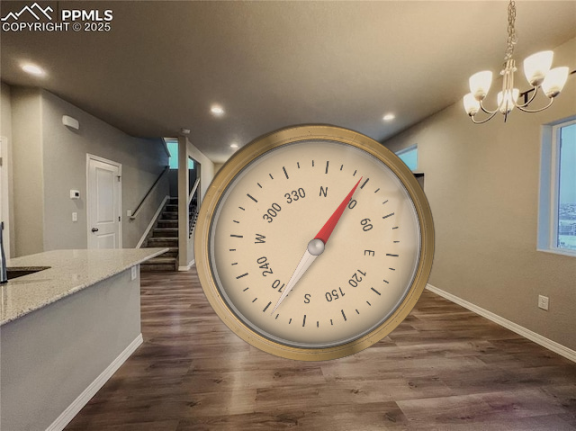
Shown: 25 °
